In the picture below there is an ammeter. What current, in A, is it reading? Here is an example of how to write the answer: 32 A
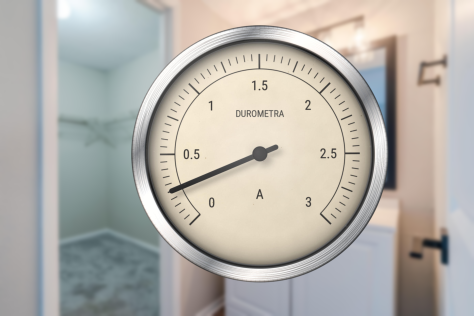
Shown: 0.25 A
